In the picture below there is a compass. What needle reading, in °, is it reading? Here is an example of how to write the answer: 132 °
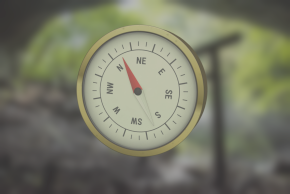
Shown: 15 °
